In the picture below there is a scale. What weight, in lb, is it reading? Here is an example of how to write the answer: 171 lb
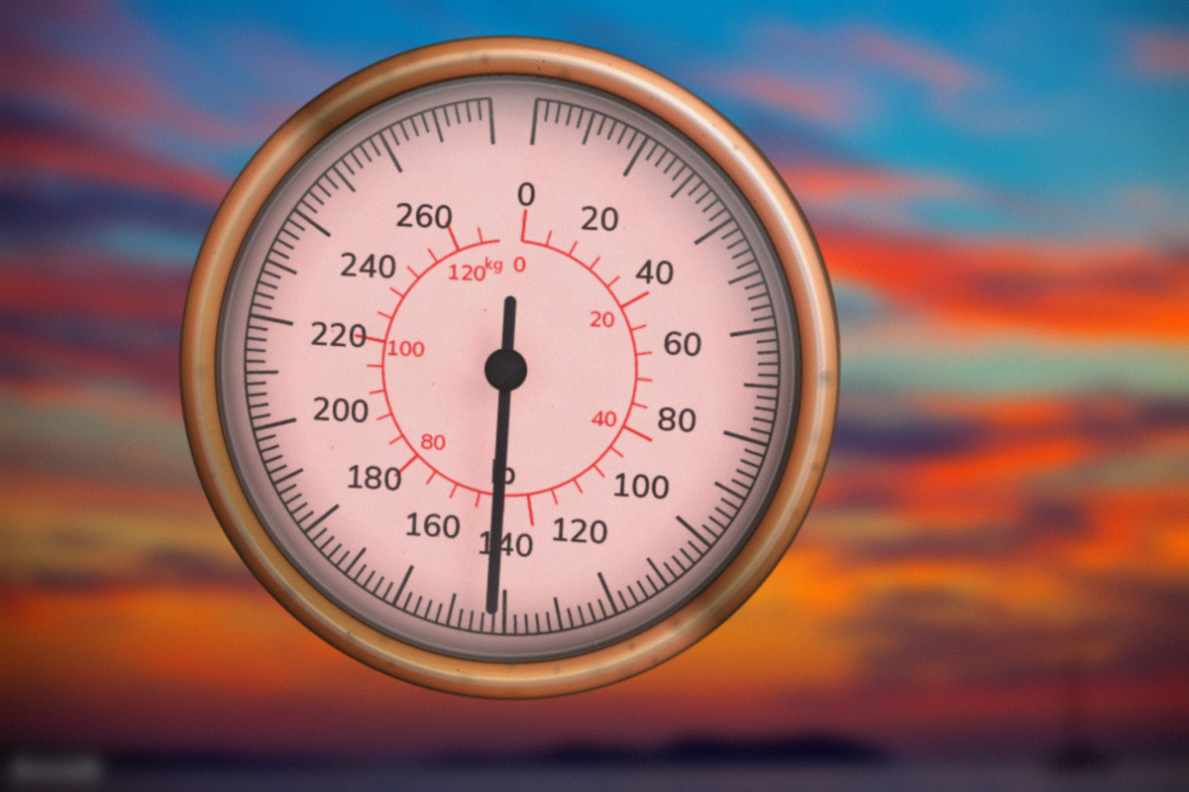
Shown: 142 lb
